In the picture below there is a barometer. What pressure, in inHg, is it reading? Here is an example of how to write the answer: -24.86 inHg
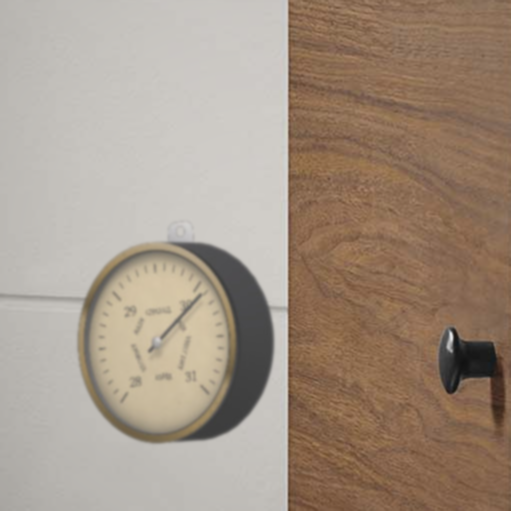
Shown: 30.1 inHg
